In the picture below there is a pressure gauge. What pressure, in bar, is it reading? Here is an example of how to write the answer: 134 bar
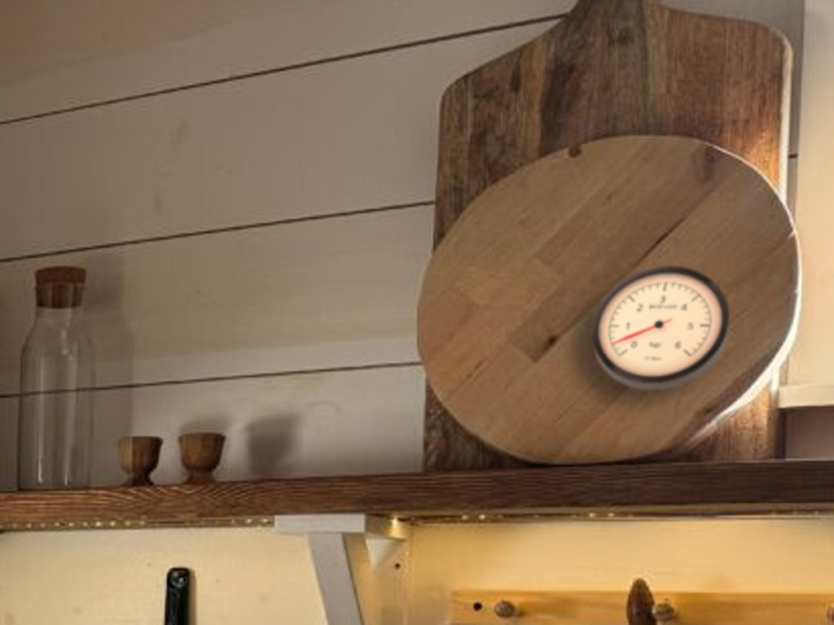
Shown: 0.4 bar
